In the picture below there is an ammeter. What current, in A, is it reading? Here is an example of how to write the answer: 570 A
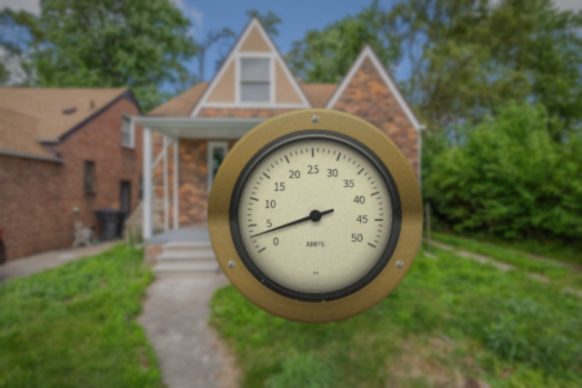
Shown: 3 A
